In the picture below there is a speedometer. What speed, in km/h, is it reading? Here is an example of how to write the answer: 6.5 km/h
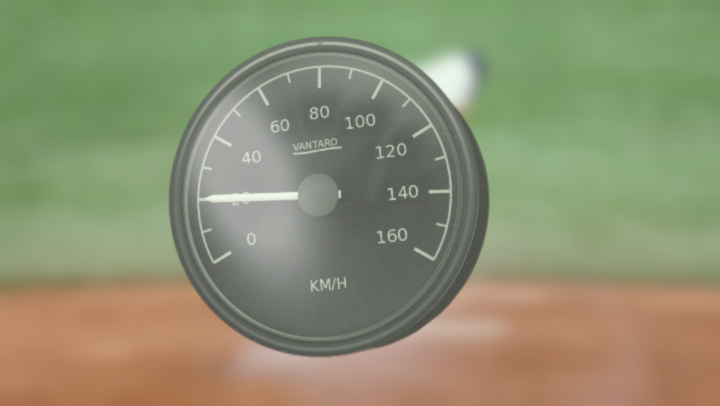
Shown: 20 km/h
